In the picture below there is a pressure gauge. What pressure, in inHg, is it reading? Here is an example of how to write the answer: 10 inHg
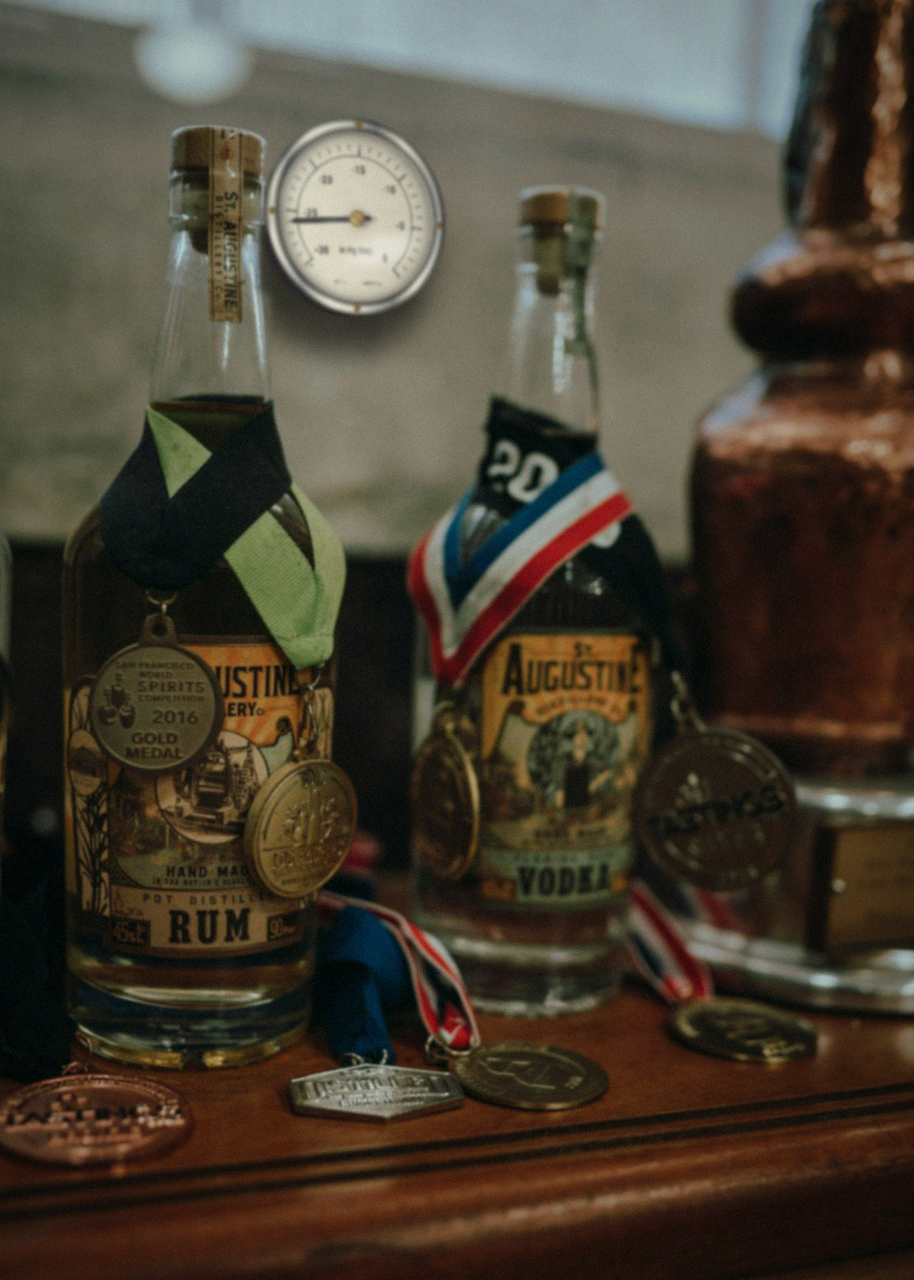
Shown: -26 inHg
